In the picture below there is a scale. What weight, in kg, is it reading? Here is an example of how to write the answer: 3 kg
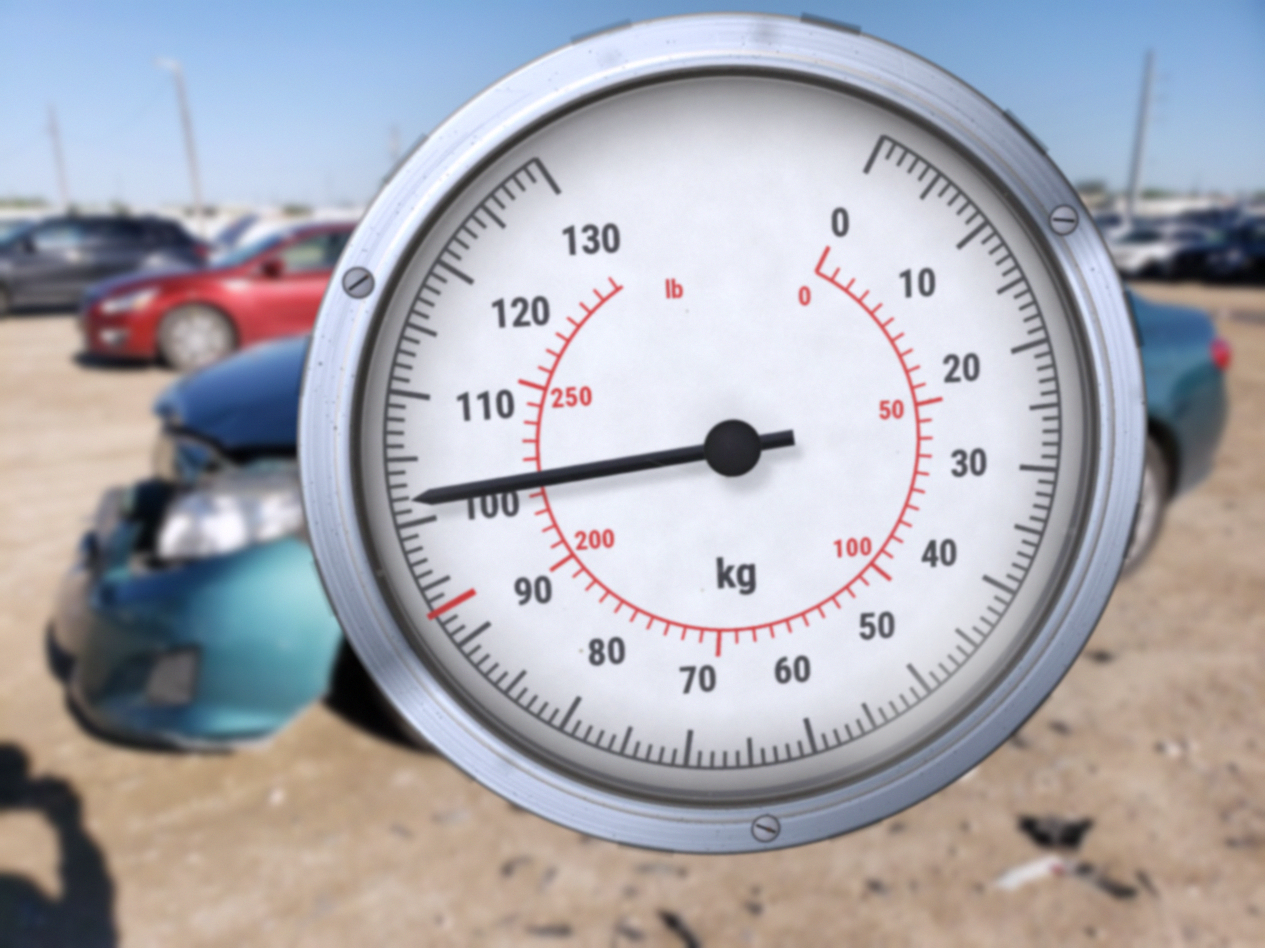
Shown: 102 kg
